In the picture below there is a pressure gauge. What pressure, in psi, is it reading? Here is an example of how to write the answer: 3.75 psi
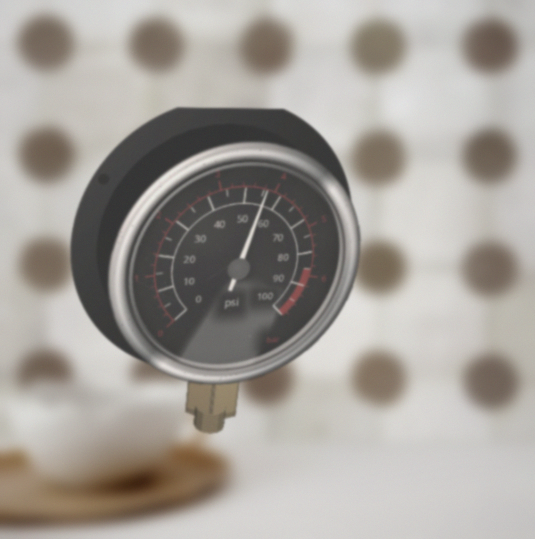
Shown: 55 psi
